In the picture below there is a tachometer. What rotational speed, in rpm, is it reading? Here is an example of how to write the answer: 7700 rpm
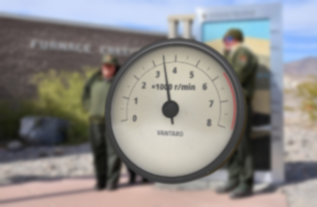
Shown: 3500 rpm
